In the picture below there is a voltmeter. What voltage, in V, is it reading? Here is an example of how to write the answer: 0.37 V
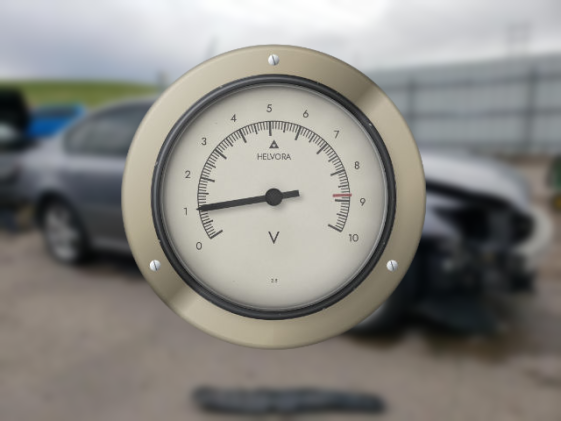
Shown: 1 V
